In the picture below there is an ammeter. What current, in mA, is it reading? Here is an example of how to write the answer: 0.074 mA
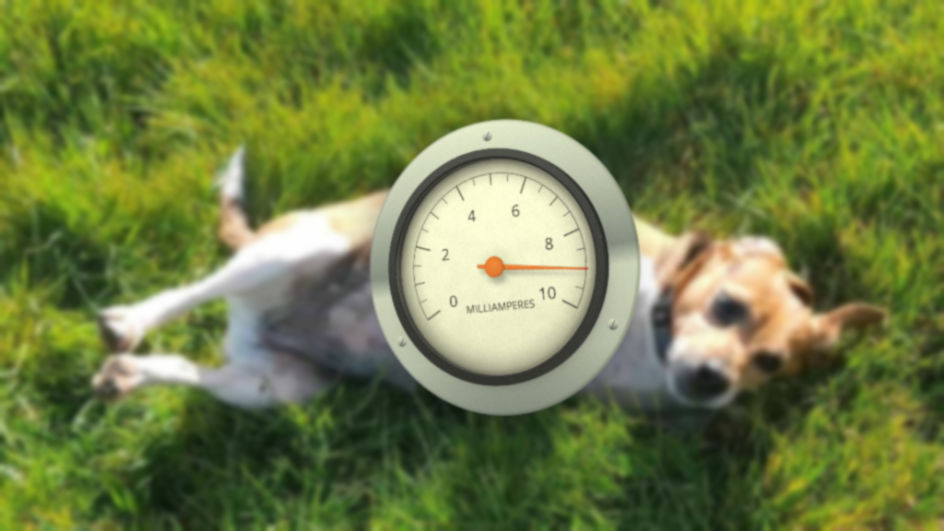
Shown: 9 mA
